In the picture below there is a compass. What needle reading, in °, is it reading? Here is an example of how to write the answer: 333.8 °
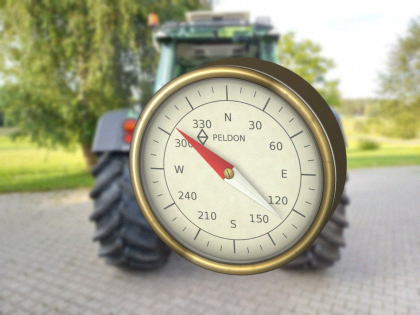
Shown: 310 °
